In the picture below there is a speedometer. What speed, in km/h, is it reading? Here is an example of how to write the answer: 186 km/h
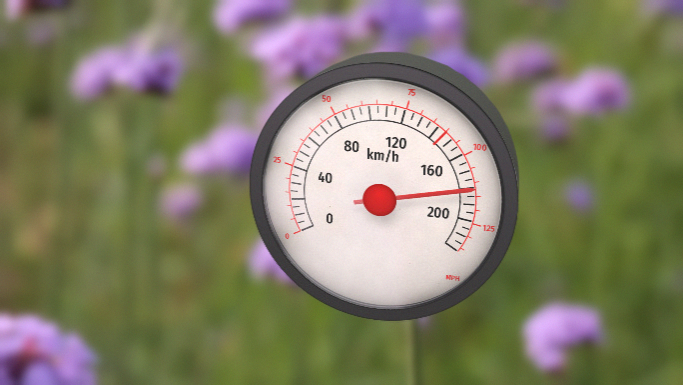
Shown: 180 km/h
